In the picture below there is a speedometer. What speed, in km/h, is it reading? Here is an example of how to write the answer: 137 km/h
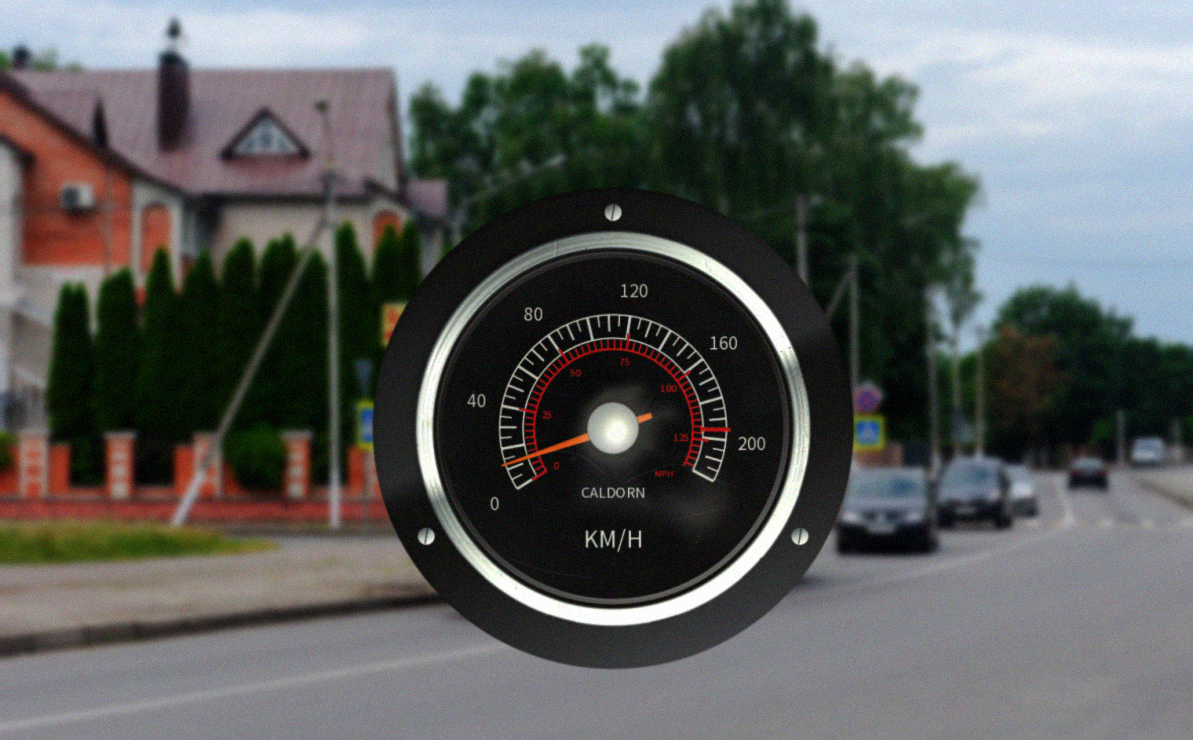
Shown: 12.5 km/h
